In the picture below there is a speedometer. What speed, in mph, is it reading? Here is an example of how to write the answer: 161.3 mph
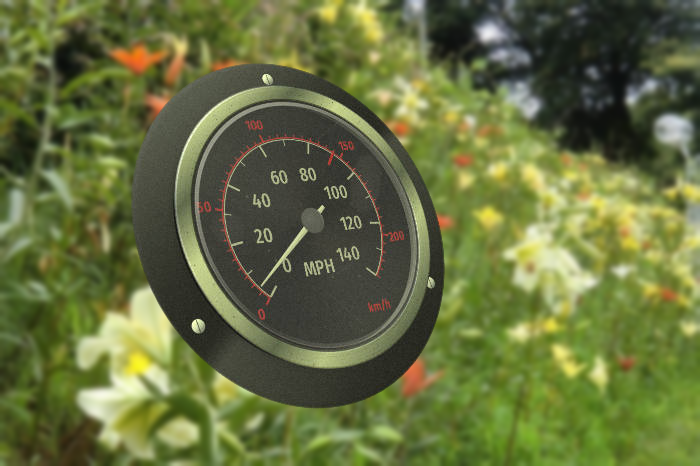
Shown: 5 mph
